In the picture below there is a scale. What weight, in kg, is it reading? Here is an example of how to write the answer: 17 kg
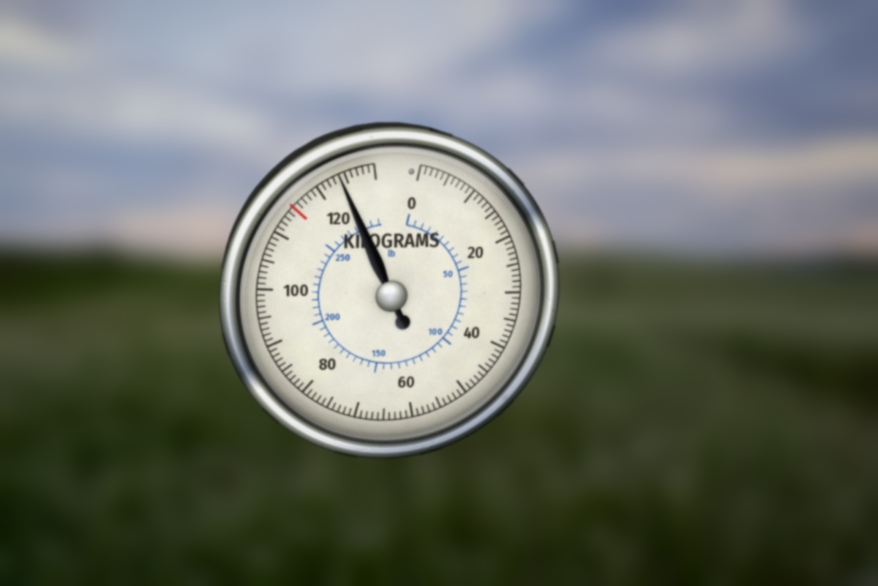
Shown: 124 kg
